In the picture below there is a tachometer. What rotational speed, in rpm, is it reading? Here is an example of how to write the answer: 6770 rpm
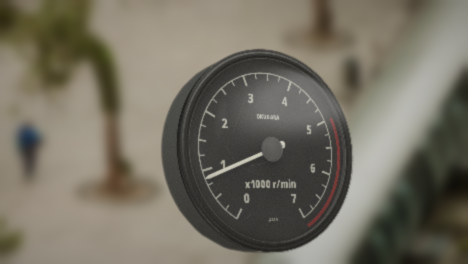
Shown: 875 rpm
